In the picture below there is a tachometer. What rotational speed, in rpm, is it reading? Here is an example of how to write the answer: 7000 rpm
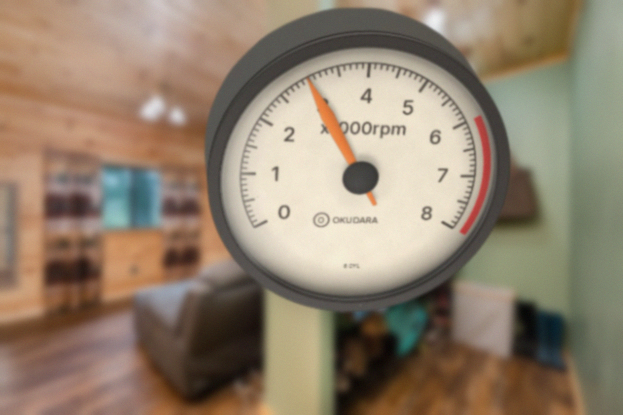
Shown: 3000 rpm
